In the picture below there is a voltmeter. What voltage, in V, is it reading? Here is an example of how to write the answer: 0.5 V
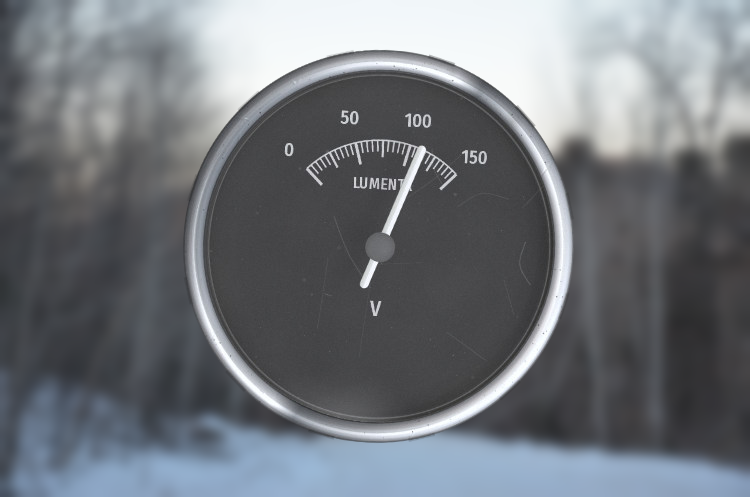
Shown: 110 V
